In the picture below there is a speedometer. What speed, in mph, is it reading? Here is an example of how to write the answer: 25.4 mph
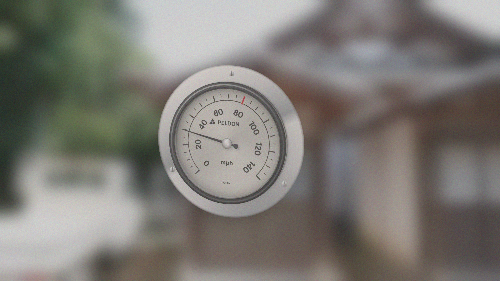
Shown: 30 mph
